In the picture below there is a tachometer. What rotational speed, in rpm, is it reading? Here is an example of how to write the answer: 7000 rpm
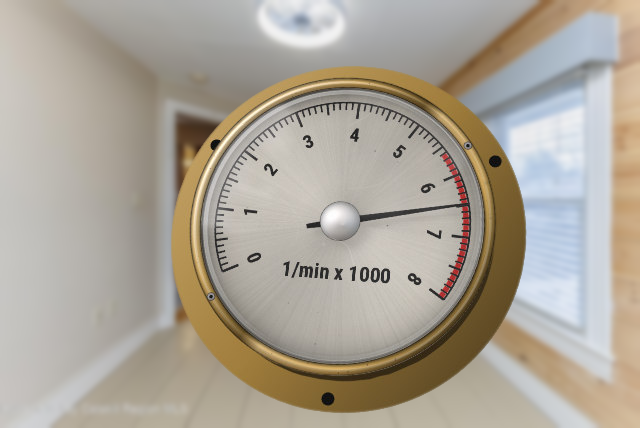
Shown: 6500 rpm
